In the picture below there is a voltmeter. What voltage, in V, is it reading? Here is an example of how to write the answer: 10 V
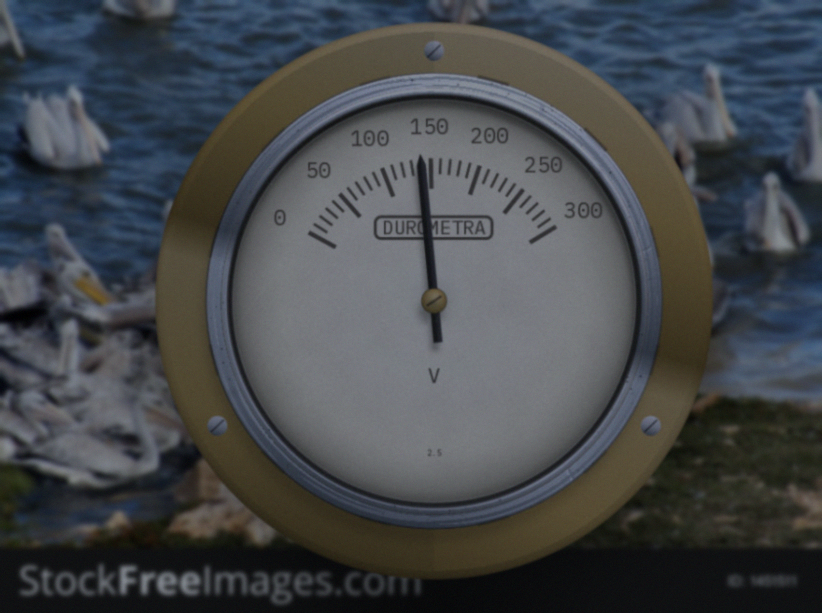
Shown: 140 V
